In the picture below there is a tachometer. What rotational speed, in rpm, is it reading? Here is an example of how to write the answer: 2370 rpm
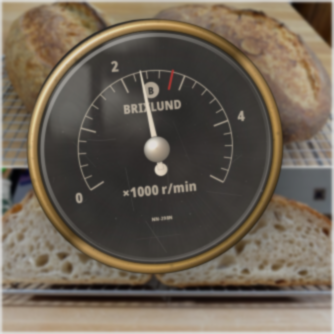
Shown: 2300 rpm
